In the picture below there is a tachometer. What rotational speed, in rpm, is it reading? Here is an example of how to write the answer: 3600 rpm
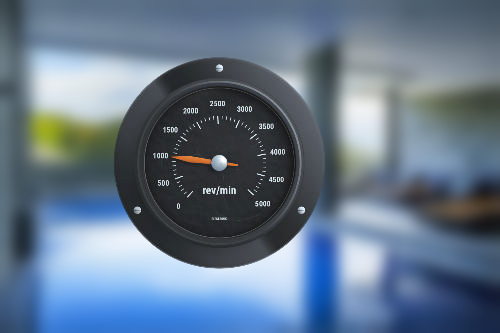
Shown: 1000 rpm
